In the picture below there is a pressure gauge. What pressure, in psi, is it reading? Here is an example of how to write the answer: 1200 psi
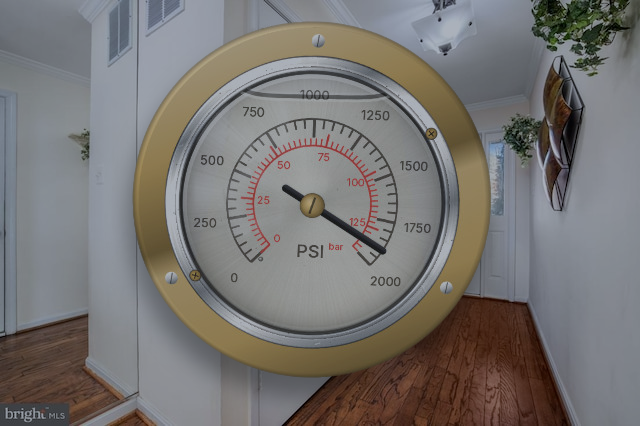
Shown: 1900 psi
